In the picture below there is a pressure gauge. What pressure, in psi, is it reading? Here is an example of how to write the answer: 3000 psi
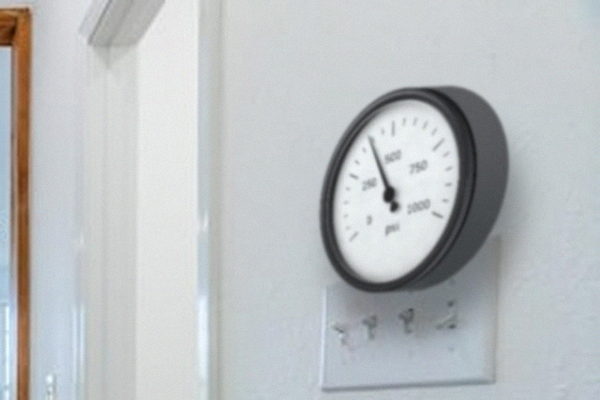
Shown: 400 psi
